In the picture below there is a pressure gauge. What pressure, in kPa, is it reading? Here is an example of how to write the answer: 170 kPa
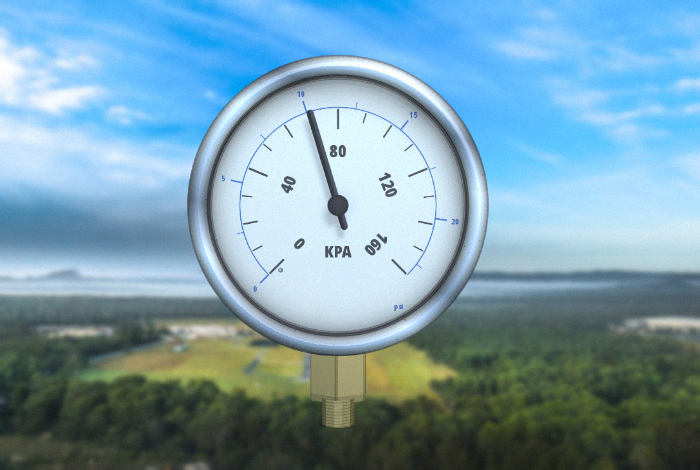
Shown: 70 kPa
